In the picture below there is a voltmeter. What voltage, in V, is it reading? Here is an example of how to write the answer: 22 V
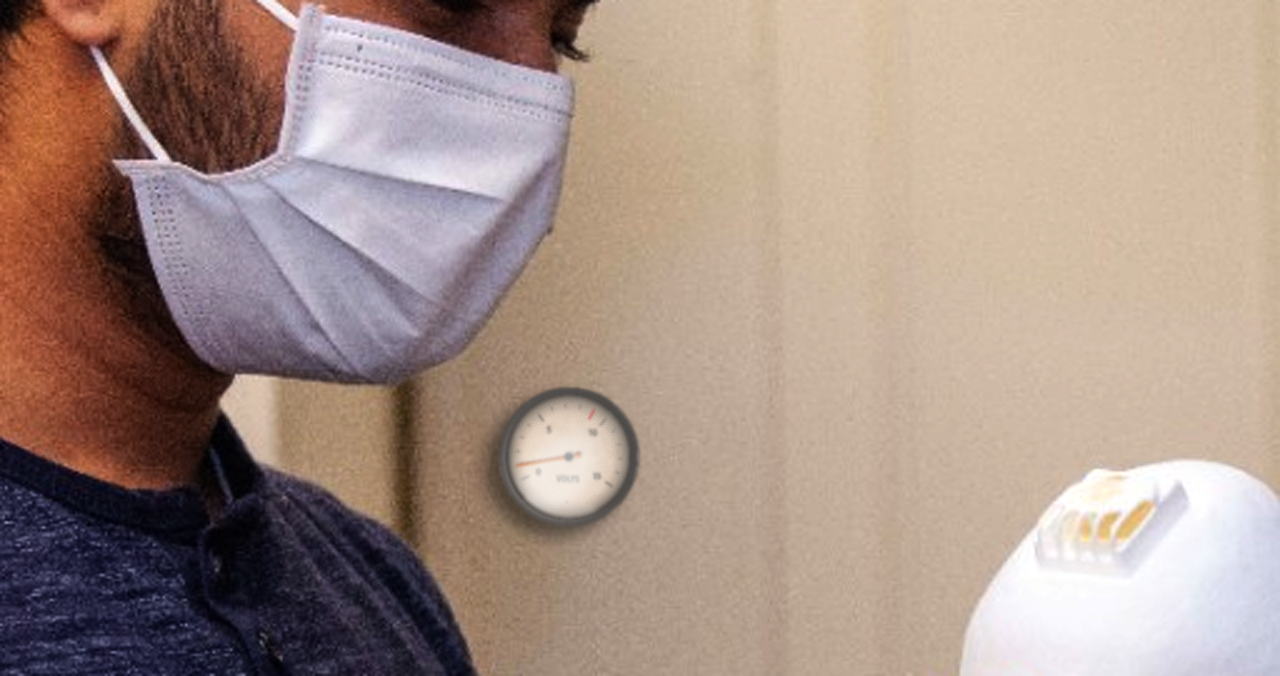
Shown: 1 V
